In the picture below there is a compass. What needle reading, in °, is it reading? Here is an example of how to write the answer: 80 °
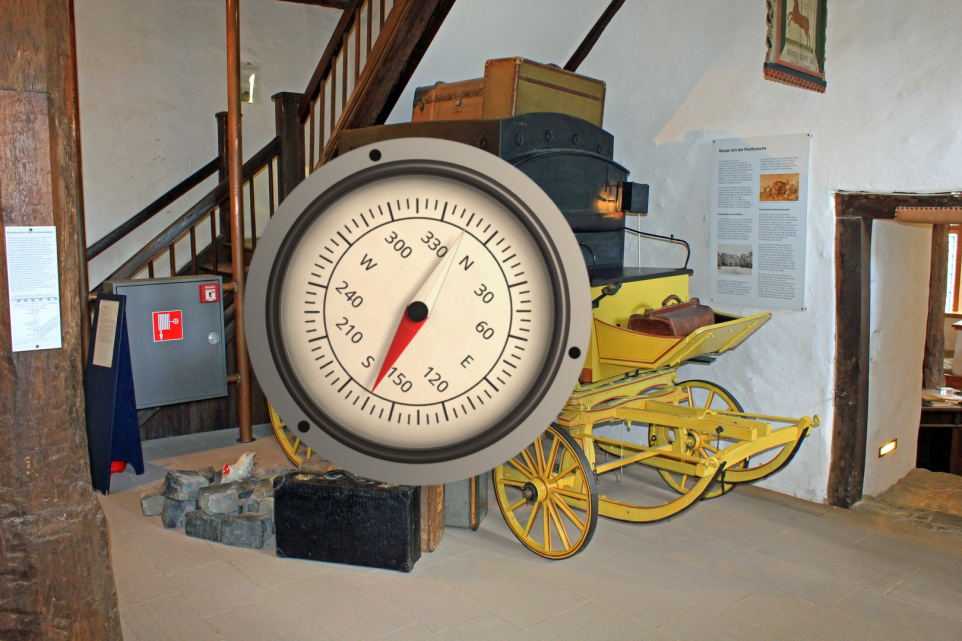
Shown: 165 °
